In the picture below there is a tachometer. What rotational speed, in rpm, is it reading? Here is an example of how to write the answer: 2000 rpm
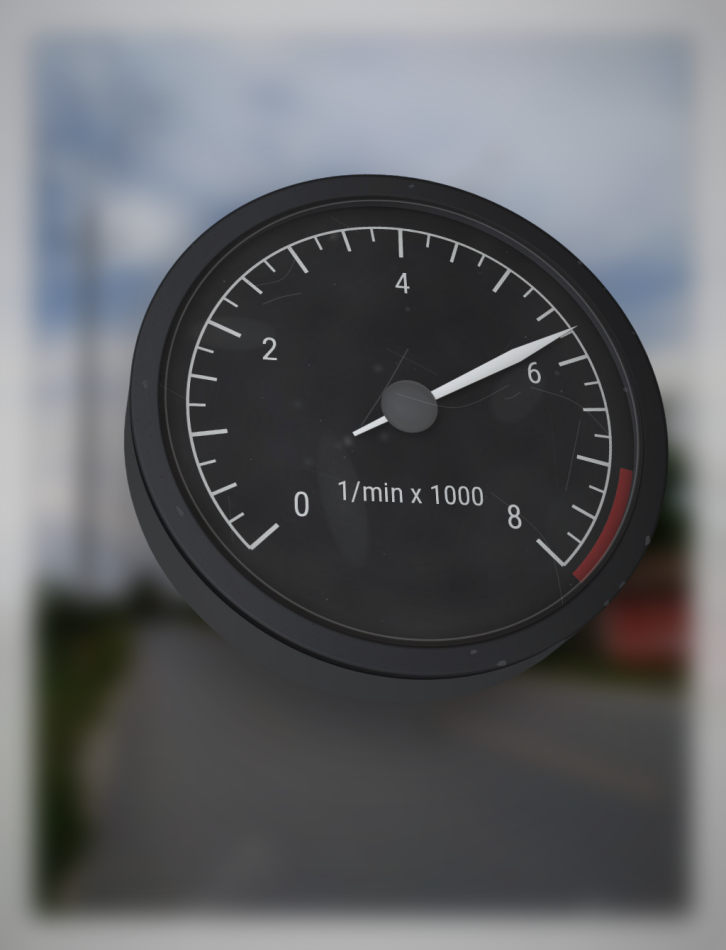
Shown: 5750 rpm
